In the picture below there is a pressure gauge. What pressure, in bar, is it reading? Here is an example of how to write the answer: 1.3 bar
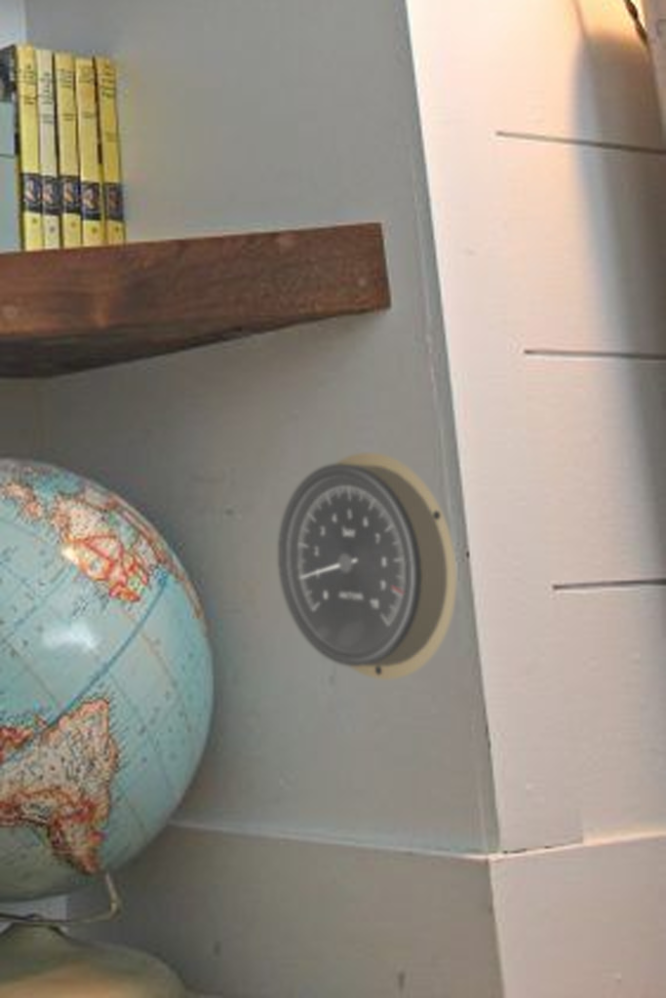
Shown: 1 bar
